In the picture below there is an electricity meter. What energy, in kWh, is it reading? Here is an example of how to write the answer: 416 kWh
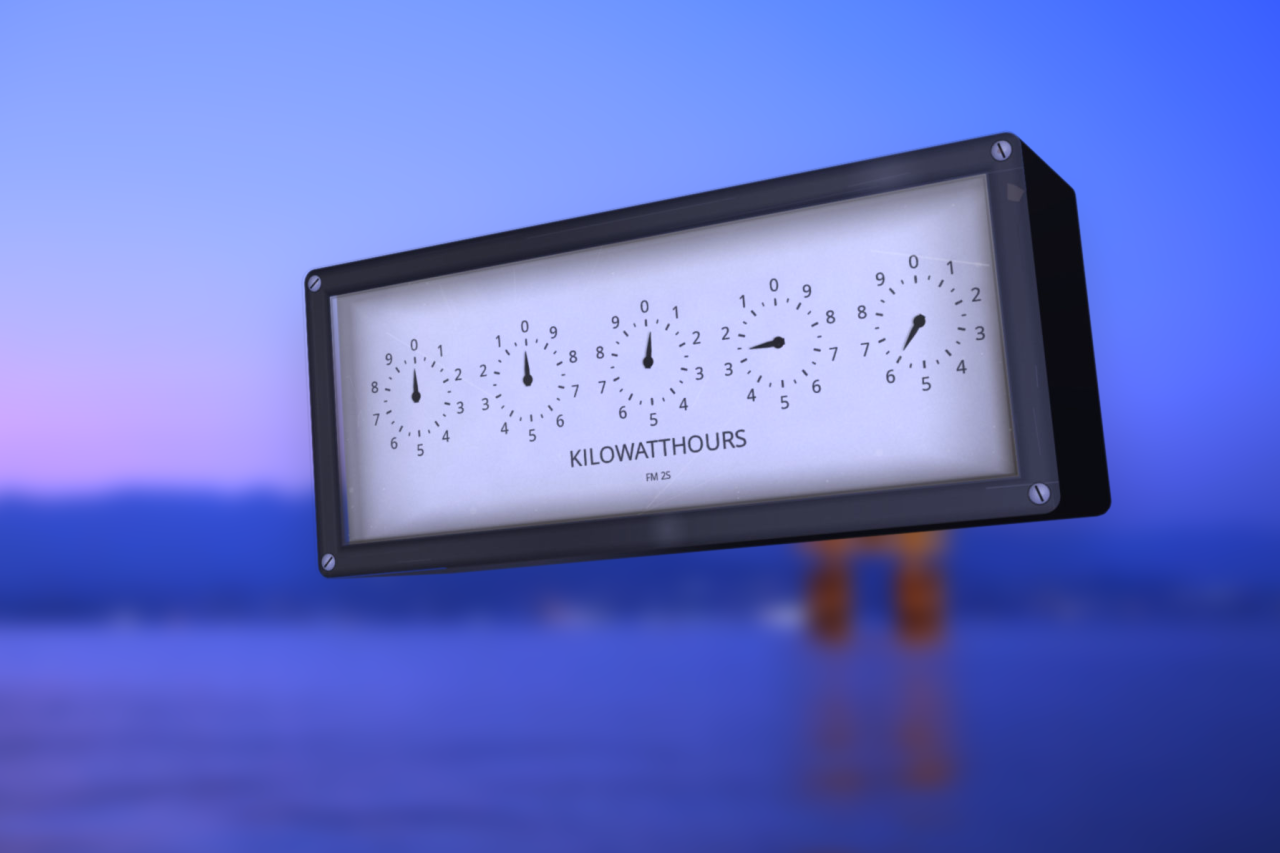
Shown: 26 kWh
